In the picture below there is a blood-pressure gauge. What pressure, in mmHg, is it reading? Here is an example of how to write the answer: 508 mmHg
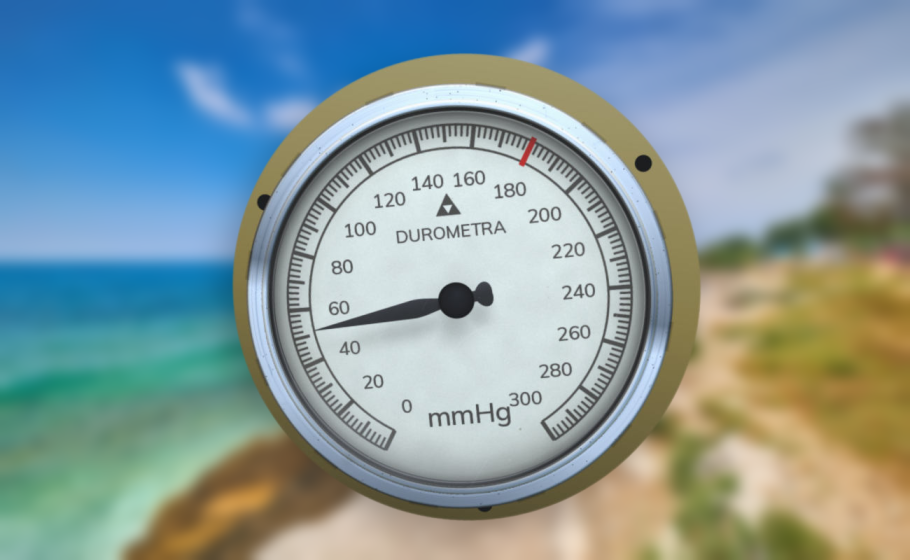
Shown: 52 mmHg
